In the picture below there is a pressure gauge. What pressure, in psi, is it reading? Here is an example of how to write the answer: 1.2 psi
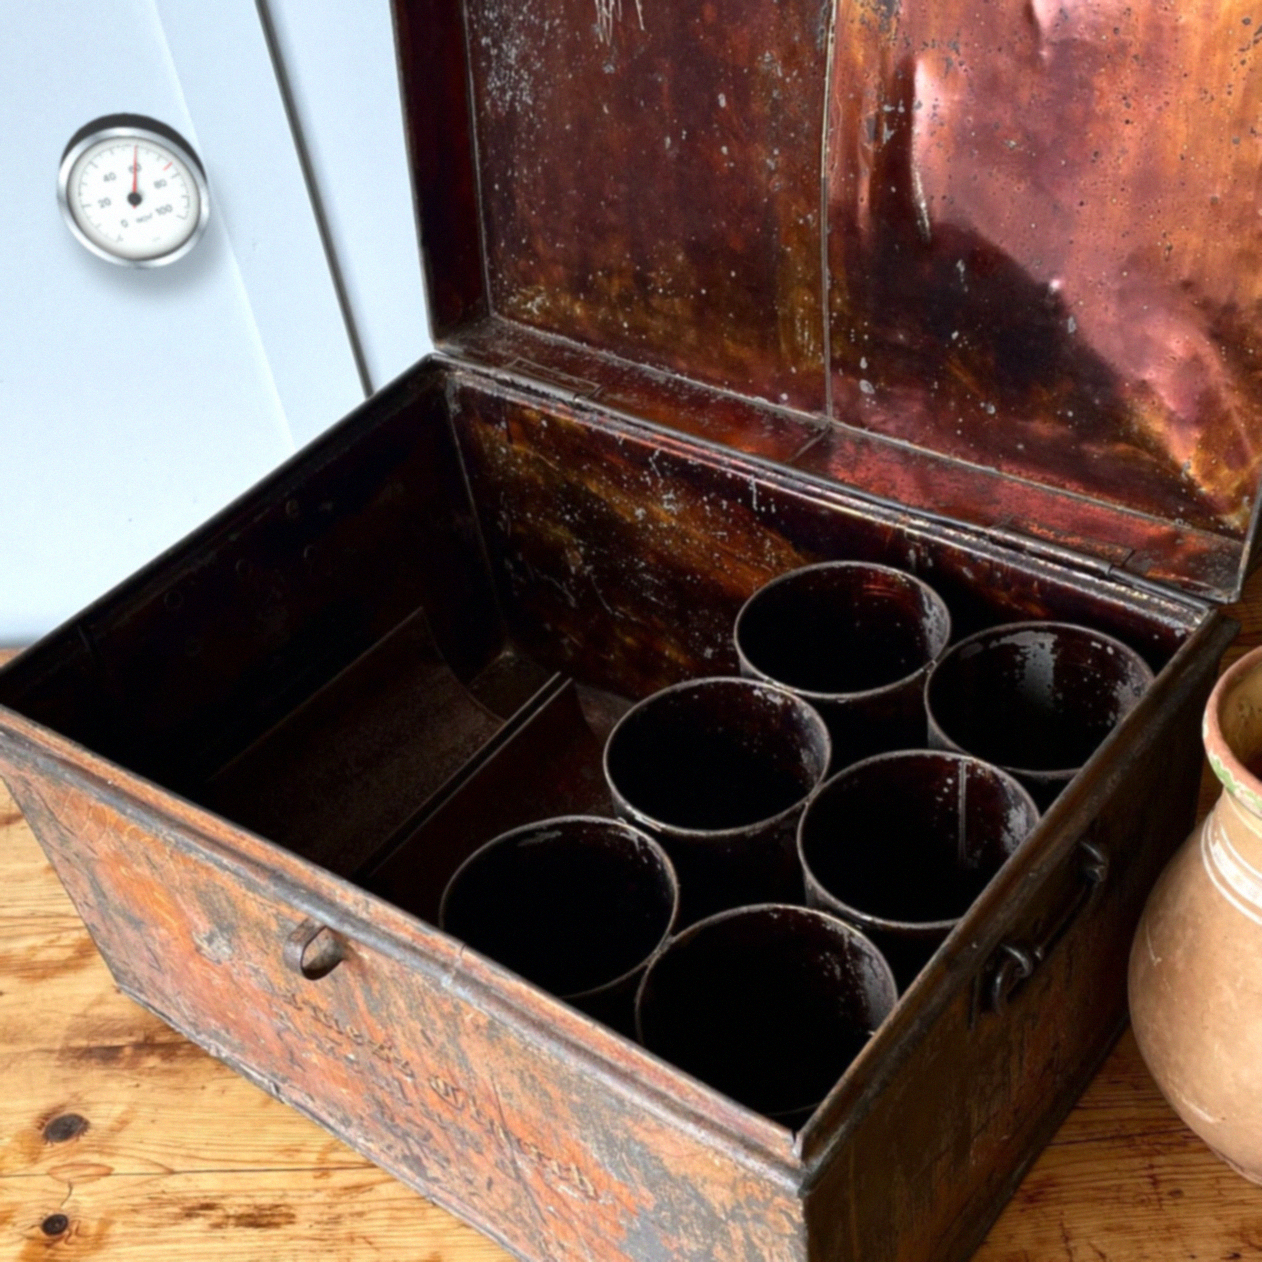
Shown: 60 psi
